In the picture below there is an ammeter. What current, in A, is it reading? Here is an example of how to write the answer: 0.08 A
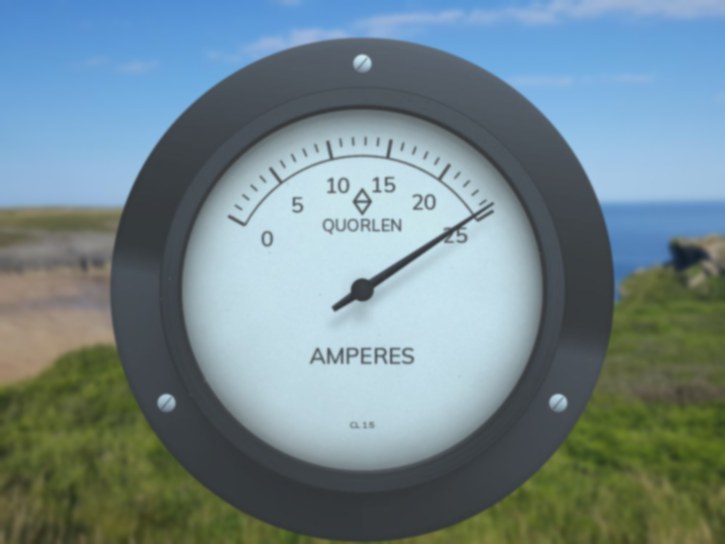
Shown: 24.5 A
